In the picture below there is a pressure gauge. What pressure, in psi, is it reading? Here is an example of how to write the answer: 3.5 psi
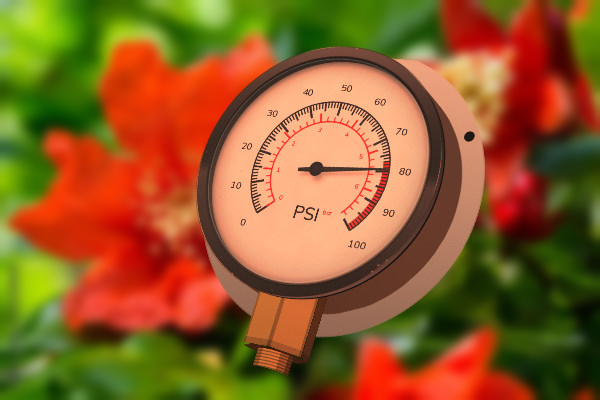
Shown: 80 psi
